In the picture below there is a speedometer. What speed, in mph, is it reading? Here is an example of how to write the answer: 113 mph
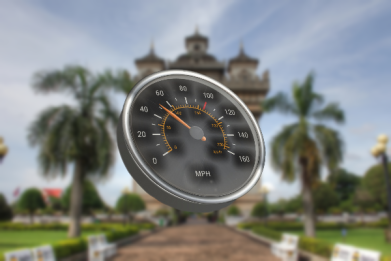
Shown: 50 mph
